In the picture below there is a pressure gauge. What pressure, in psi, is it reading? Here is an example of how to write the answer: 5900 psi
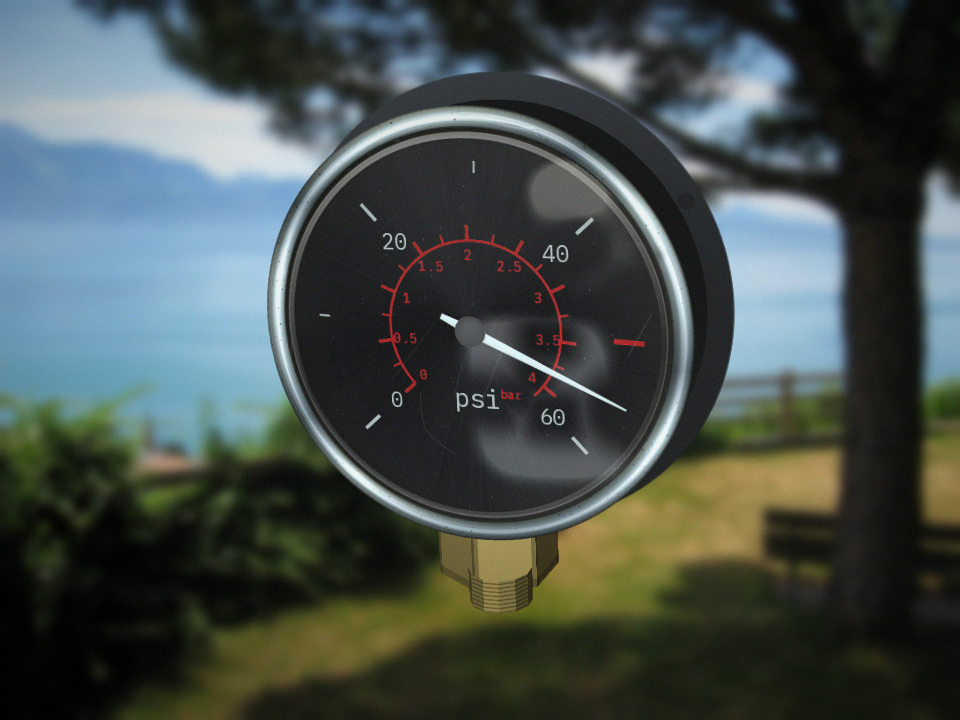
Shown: 55 psi
